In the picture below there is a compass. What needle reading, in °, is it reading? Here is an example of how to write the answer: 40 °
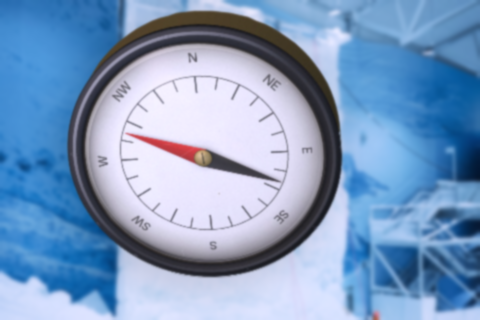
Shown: 292.5 °
